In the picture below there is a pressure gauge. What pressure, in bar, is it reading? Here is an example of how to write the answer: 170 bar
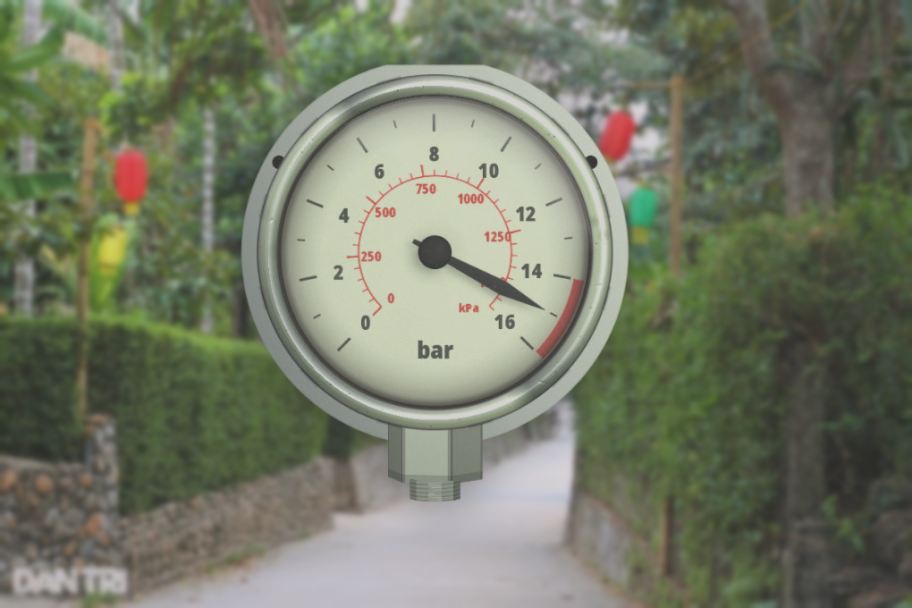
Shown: 15 bar
